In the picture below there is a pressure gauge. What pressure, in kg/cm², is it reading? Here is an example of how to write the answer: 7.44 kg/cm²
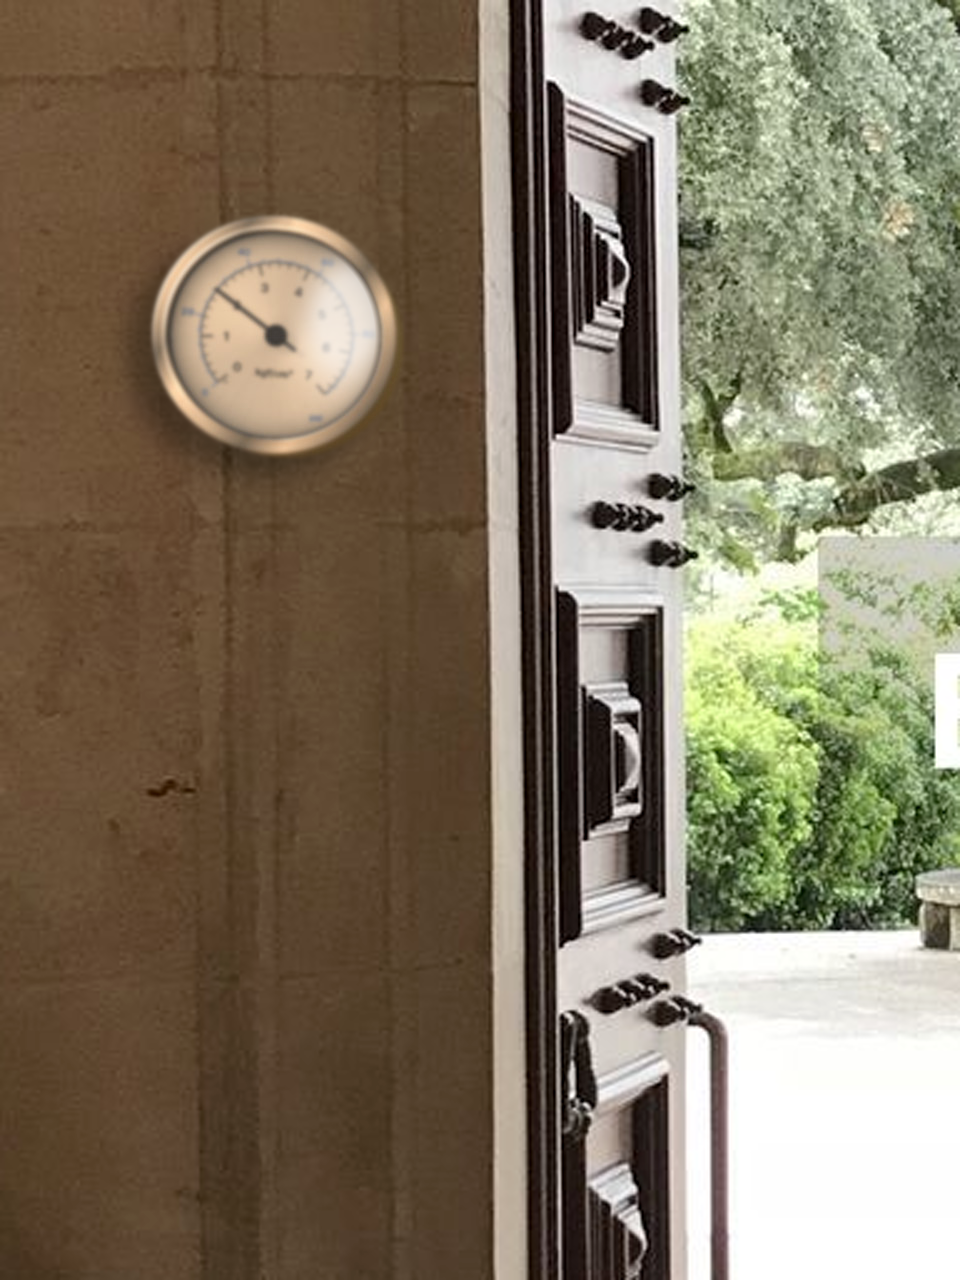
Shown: 2 kg/cm²
